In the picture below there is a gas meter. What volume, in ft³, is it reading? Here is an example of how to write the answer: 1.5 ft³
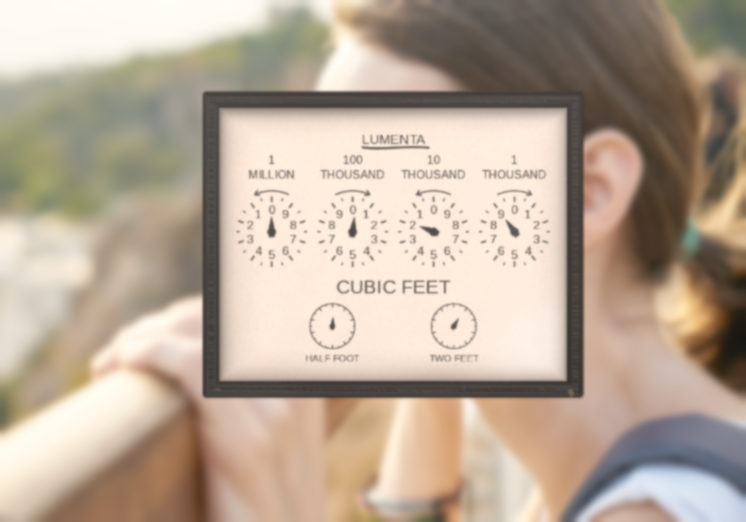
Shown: 1900 ft³
